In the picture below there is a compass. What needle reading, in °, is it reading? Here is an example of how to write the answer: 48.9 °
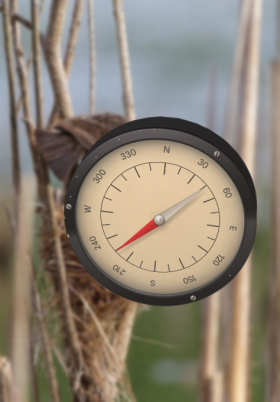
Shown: 225 °
